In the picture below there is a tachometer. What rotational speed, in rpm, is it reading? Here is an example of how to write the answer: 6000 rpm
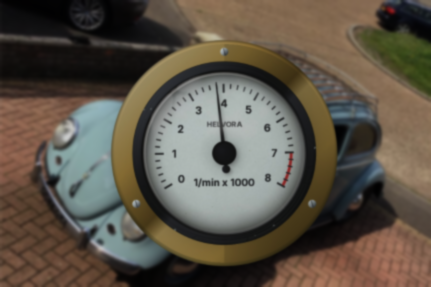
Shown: 3800 rpm
